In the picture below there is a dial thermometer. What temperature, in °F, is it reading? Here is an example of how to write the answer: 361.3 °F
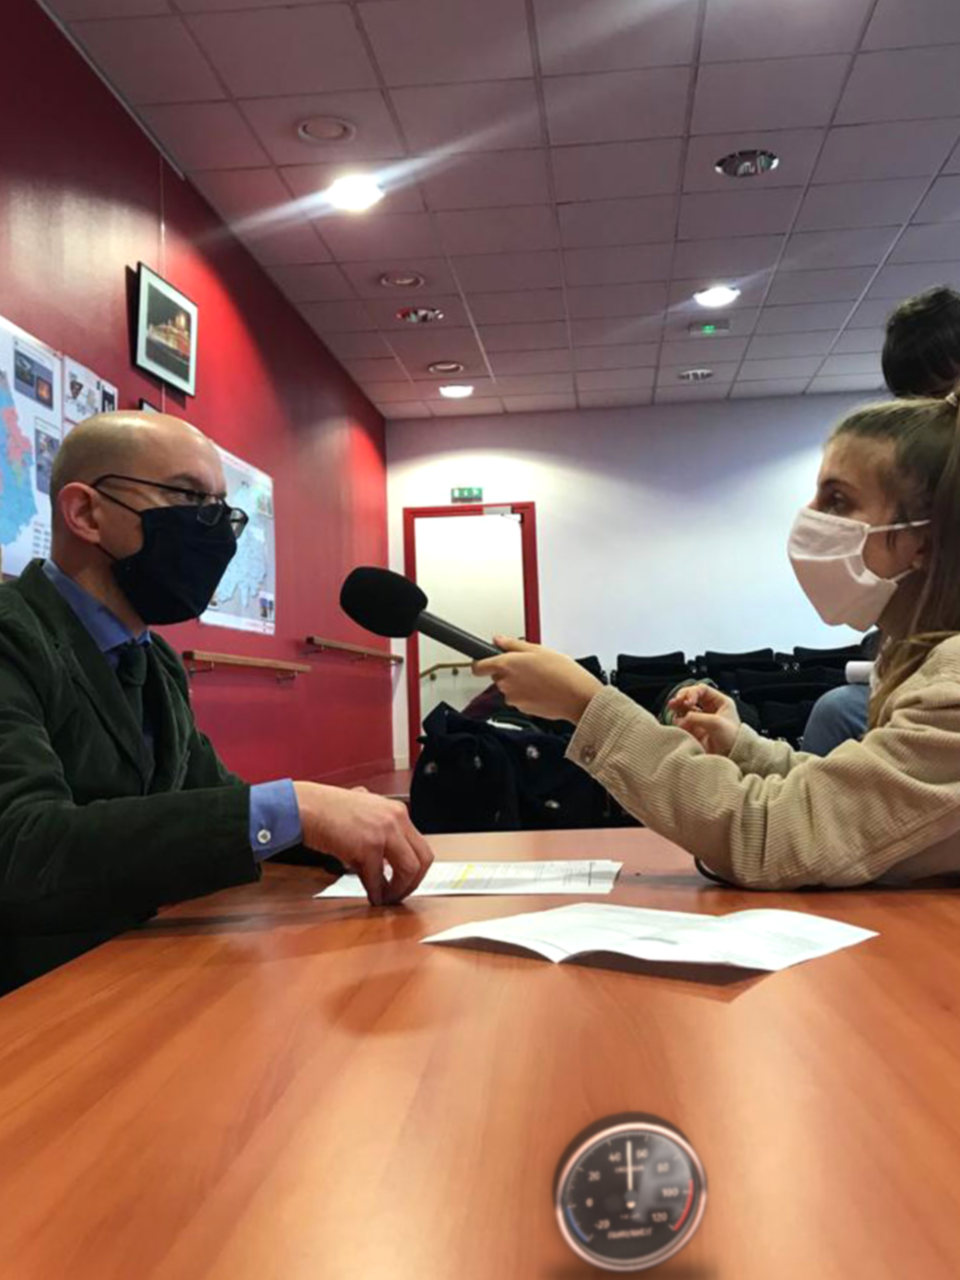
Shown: 50 °F
